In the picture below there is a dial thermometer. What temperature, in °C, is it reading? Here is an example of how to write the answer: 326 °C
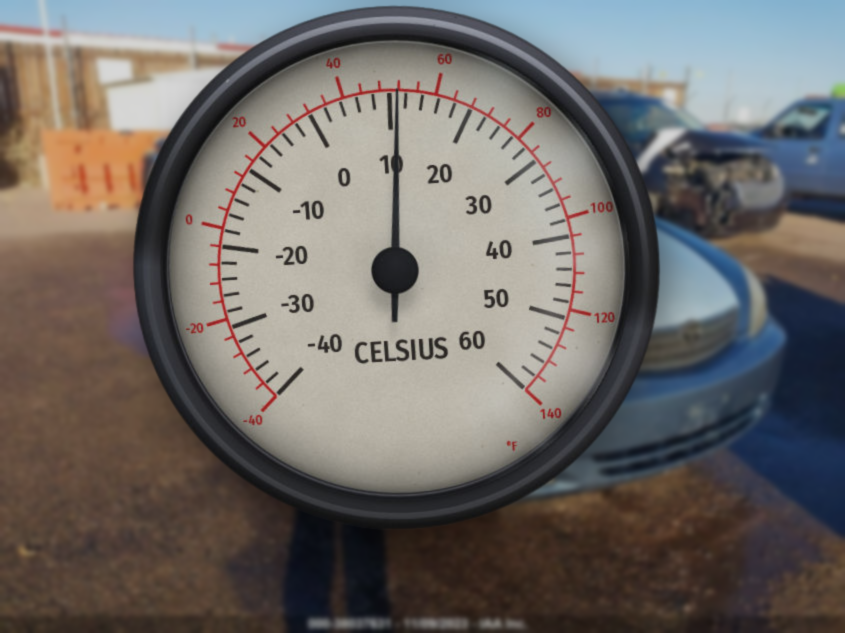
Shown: 11 °C
